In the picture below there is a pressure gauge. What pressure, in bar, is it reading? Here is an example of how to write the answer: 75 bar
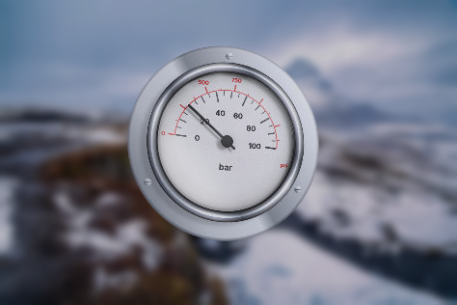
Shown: 20 bar
